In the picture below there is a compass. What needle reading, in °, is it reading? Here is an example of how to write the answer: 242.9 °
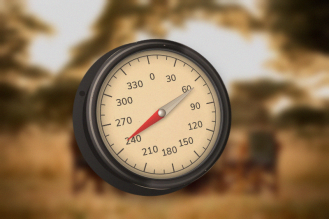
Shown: 245 °
